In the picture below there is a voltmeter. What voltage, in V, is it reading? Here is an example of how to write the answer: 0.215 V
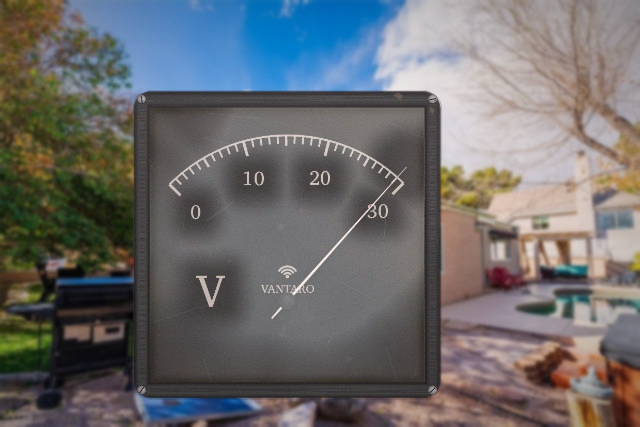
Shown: 29 V
